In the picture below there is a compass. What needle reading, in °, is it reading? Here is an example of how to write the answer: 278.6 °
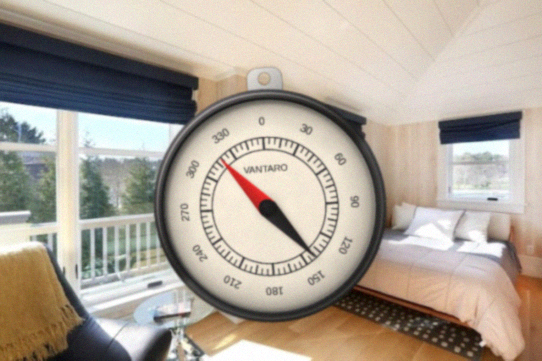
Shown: 320 °
